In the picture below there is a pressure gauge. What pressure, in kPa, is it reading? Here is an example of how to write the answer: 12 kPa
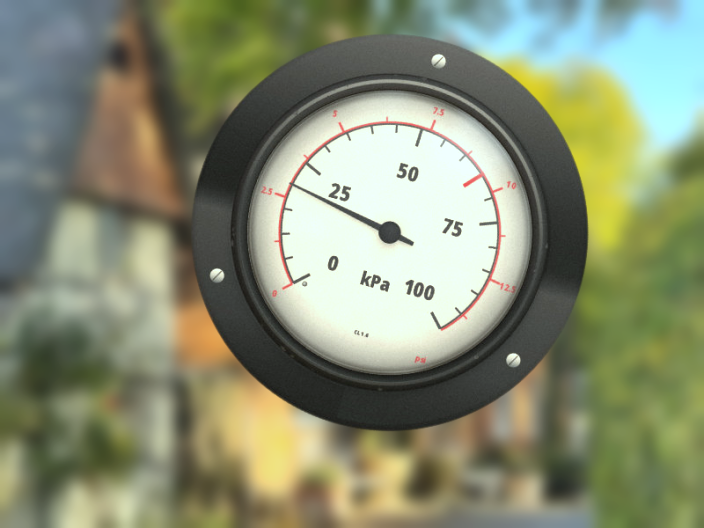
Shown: 20 kPa
